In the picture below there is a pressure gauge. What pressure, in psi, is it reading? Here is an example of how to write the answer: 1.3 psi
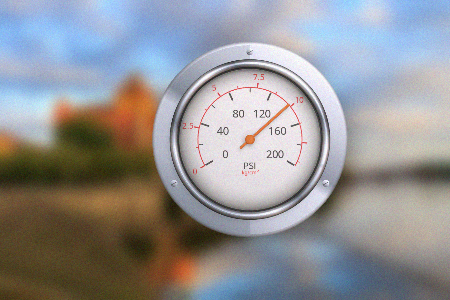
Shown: 140 psi
